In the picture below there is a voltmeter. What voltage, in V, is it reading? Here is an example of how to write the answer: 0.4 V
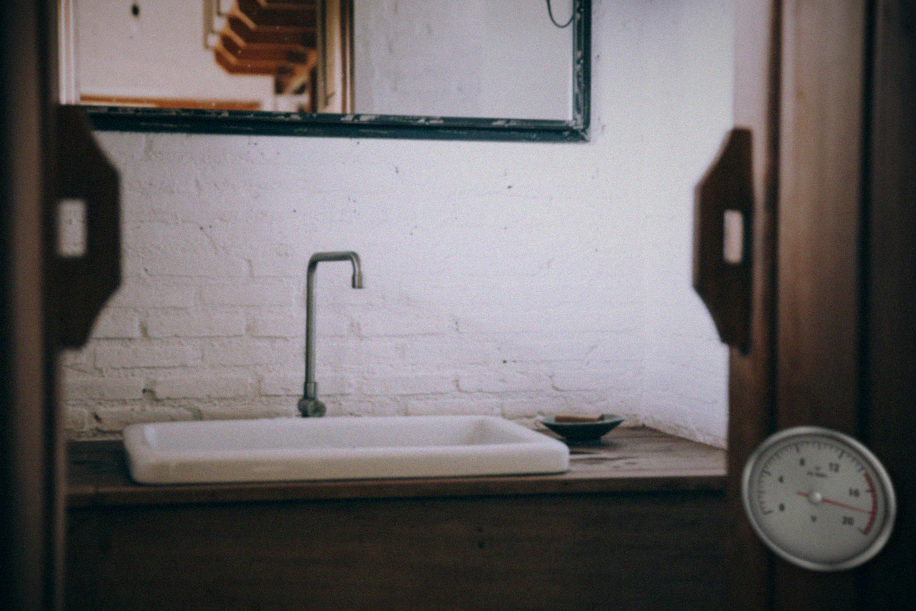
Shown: 18 V
